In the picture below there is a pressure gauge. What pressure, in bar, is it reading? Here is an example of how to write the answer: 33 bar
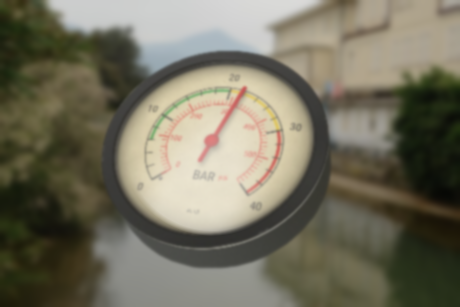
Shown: 22 bar
